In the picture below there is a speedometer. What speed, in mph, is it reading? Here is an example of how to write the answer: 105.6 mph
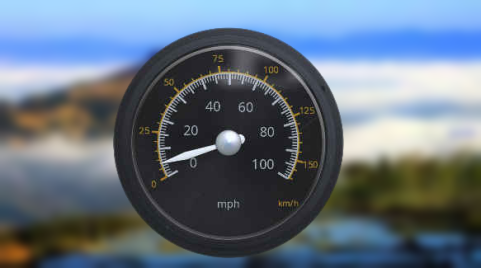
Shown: 5 mph
